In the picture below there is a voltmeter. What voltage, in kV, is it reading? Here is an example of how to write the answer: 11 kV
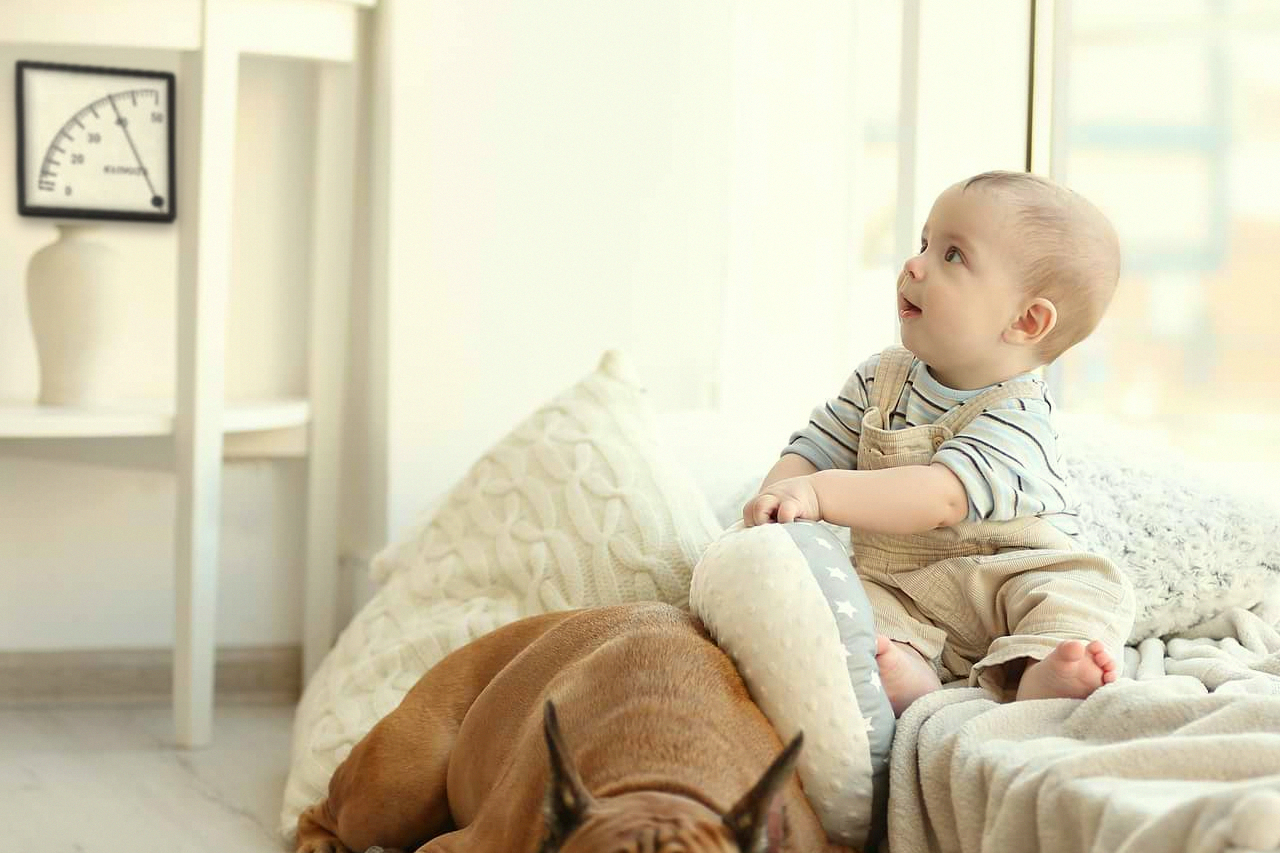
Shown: 40 kV
